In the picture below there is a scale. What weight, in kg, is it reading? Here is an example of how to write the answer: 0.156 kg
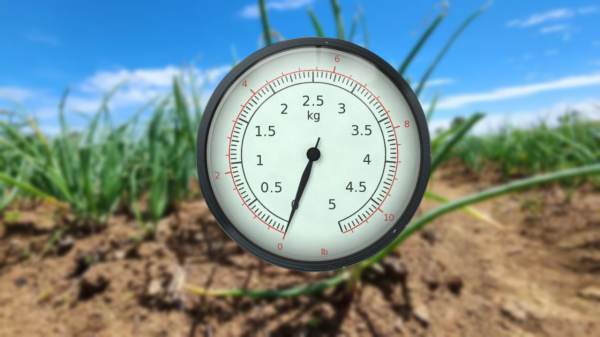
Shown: 0 kg
